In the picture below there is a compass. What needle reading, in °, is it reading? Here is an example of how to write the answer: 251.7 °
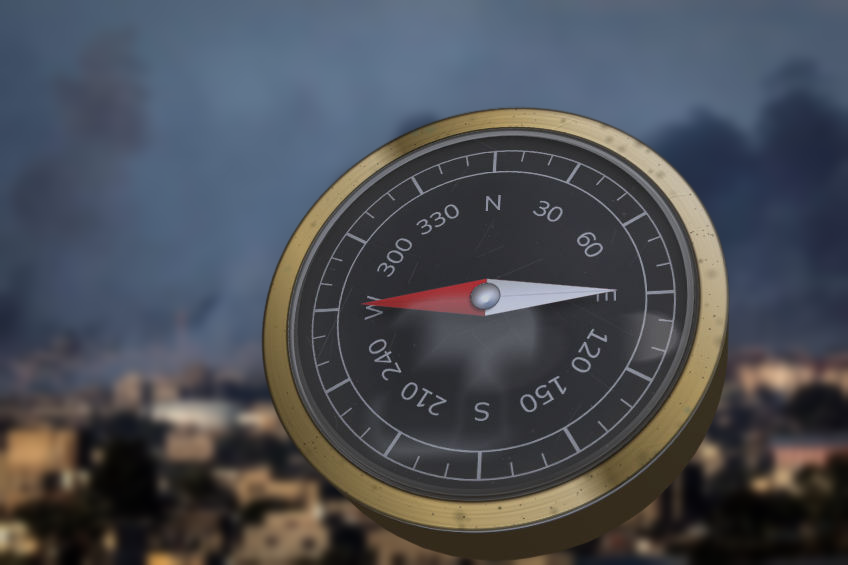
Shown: 270 °
